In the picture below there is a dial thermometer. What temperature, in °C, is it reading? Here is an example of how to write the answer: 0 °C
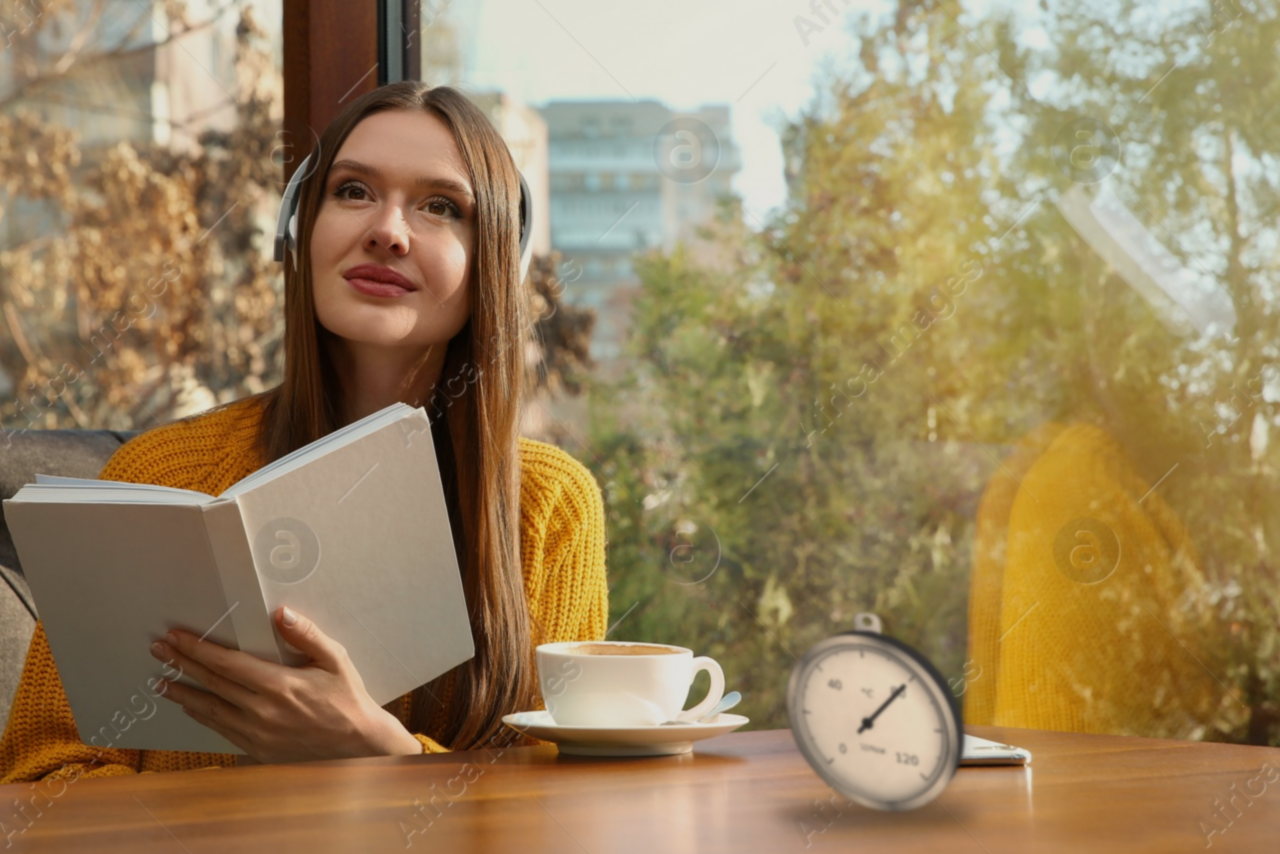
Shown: 80 °C
